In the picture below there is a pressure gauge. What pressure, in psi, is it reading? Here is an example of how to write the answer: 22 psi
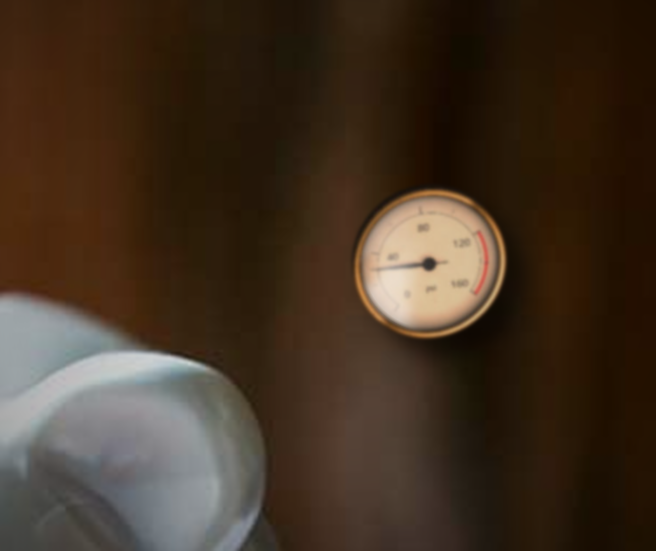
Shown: 30 psi
